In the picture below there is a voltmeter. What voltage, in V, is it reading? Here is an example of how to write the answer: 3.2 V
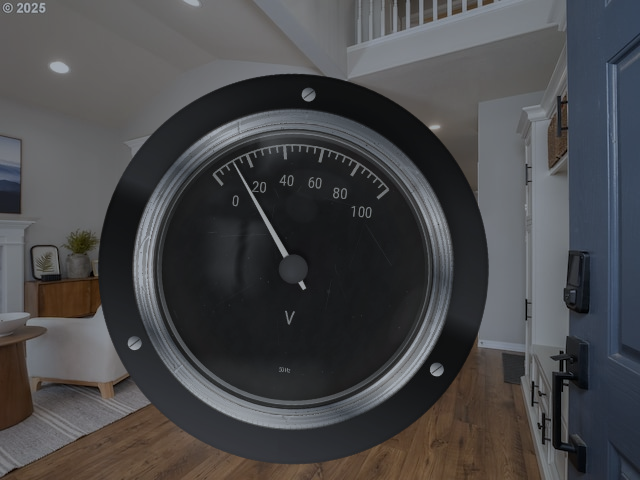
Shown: 12 V
